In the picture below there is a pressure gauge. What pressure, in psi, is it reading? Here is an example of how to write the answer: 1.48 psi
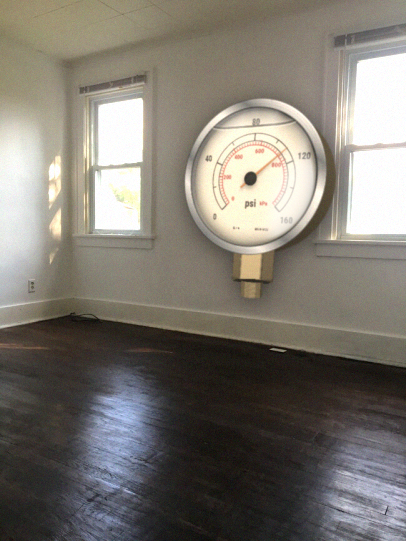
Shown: 110 psi
